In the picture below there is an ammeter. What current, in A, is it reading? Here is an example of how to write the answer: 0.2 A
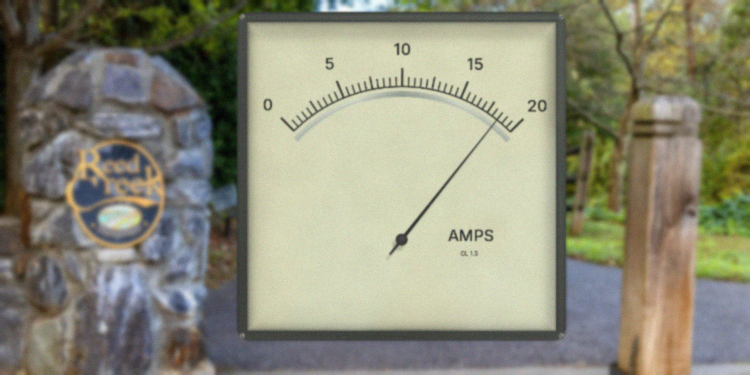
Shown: 18.5 A
